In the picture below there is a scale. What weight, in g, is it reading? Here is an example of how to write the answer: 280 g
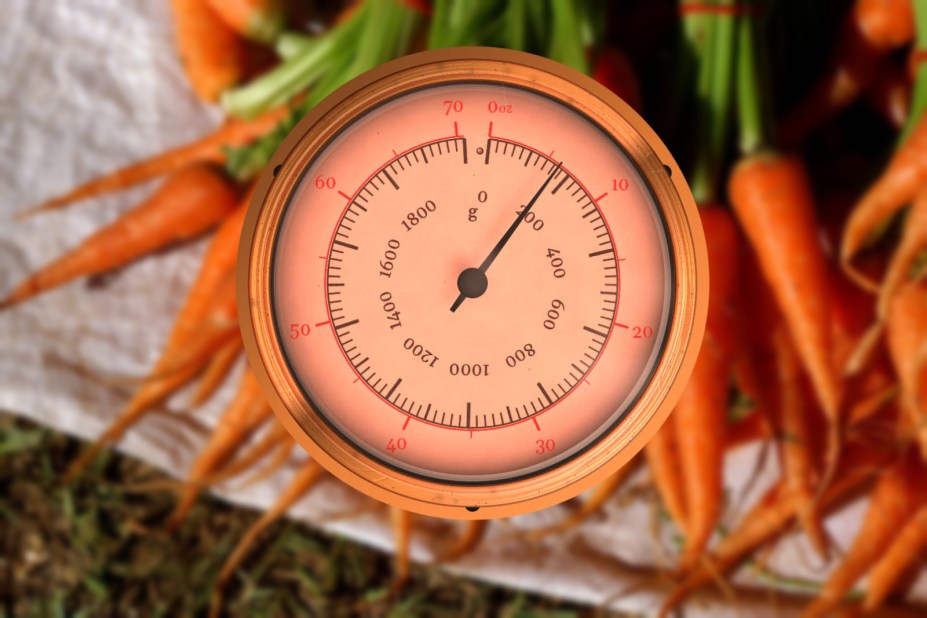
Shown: 170 g
